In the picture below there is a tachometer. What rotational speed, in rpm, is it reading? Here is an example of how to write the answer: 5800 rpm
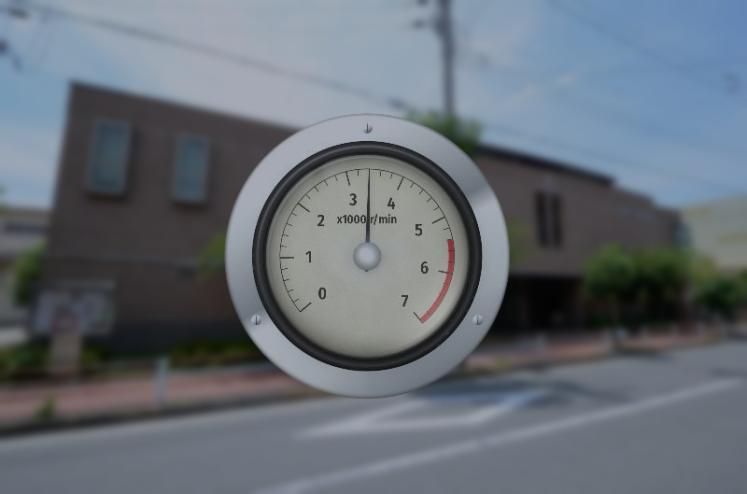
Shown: 3400 rpm
